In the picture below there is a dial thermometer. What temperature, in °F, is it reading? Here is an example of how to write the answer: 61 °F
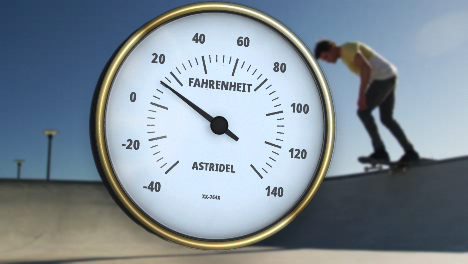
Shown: 12 °F
